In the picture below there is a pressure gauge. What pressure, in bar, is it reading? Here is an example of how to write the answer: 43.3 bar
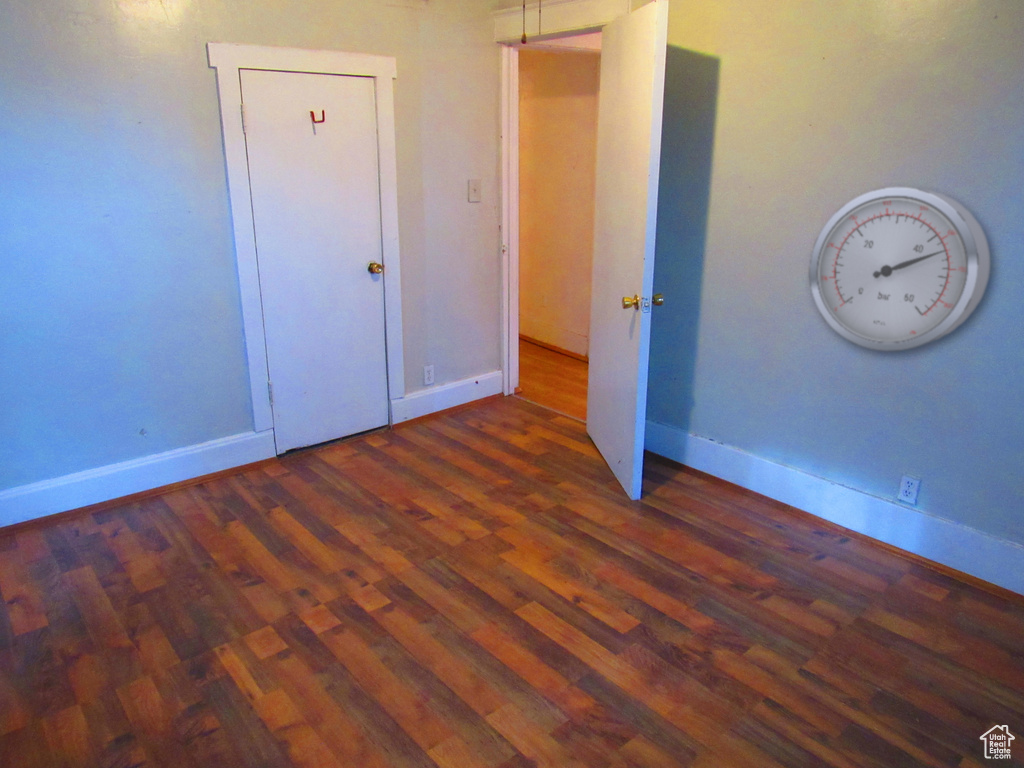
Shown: 44 bar
